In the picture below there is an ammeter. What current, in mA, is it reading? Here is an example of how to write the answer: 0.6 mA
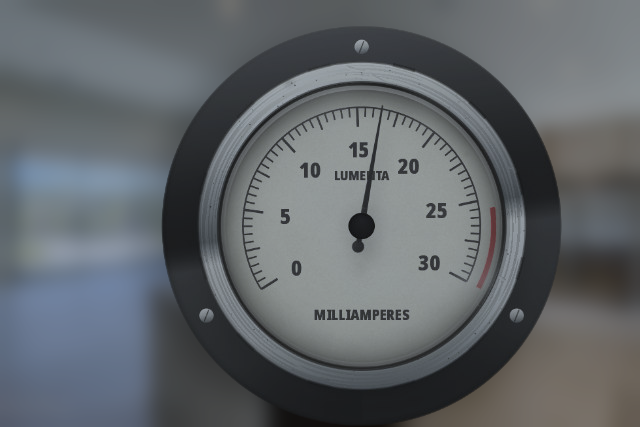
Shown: 16.5 mA
